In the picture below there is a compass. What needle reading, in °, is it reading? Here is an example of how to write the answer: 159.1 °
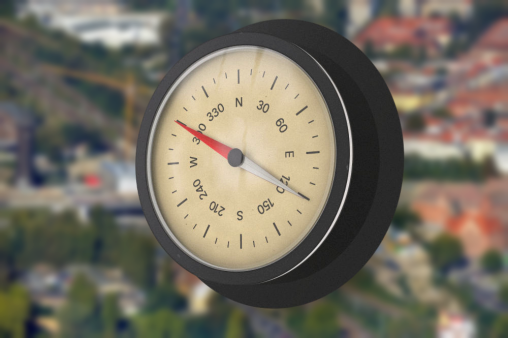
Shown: 300 °
